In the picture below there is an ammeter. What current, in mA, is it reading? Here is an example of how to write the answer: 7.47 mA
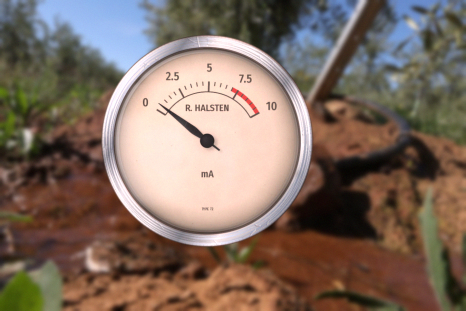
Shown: 0.5 mA
